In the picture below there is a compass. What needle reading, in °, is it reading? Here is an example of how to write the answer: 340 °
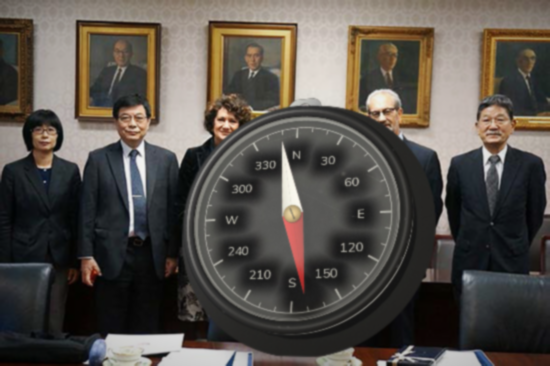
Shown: 170 °
